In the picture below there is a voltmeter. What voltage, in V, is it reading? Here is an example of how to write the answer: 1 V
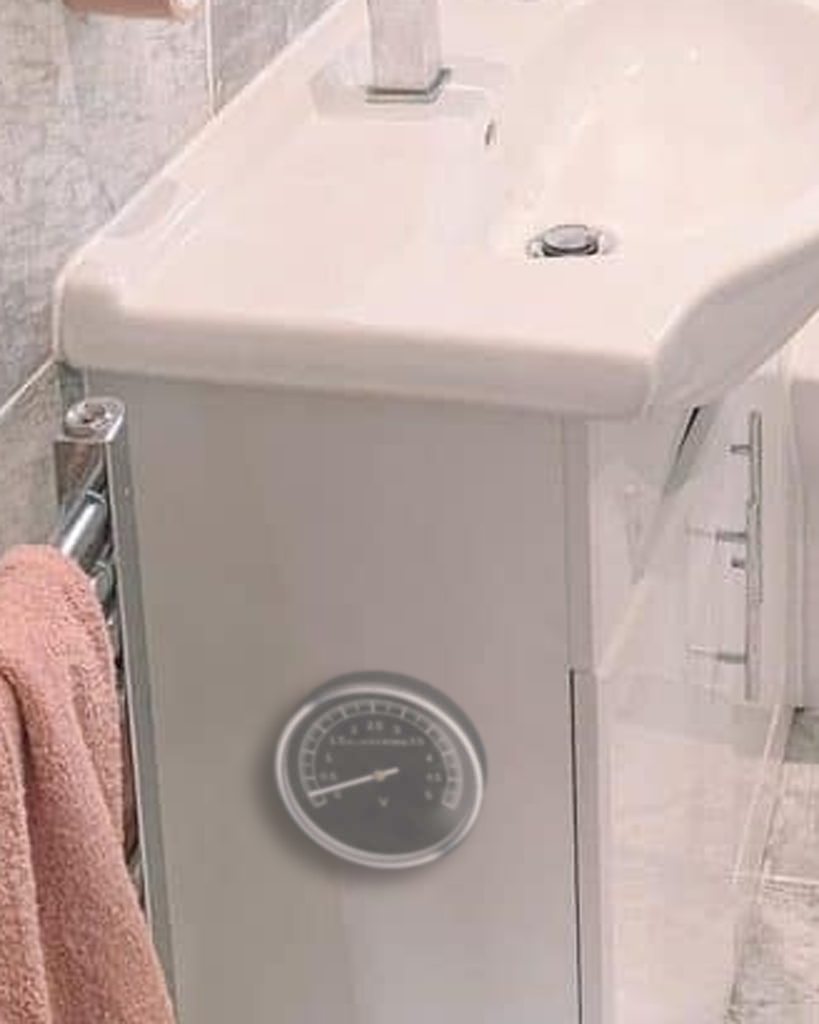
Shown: 0.25 V
